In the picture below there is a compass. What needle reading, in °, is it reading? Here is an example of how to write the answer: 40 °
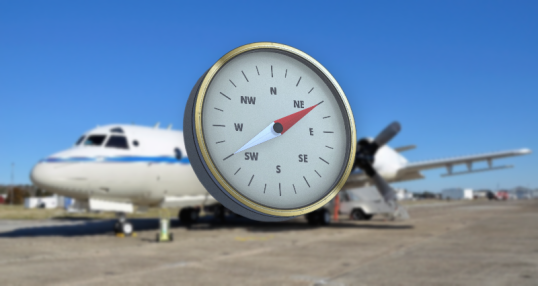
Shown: 60 °
